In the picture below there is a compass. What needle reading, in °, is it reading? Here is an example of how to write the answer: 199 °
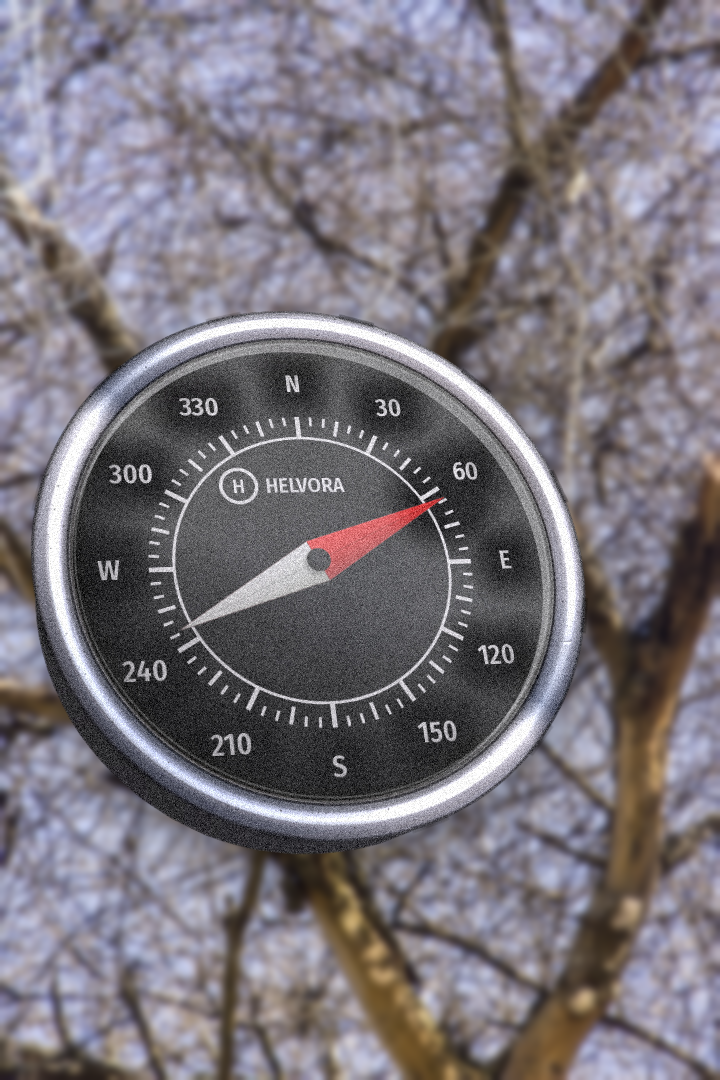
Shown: 65 °
